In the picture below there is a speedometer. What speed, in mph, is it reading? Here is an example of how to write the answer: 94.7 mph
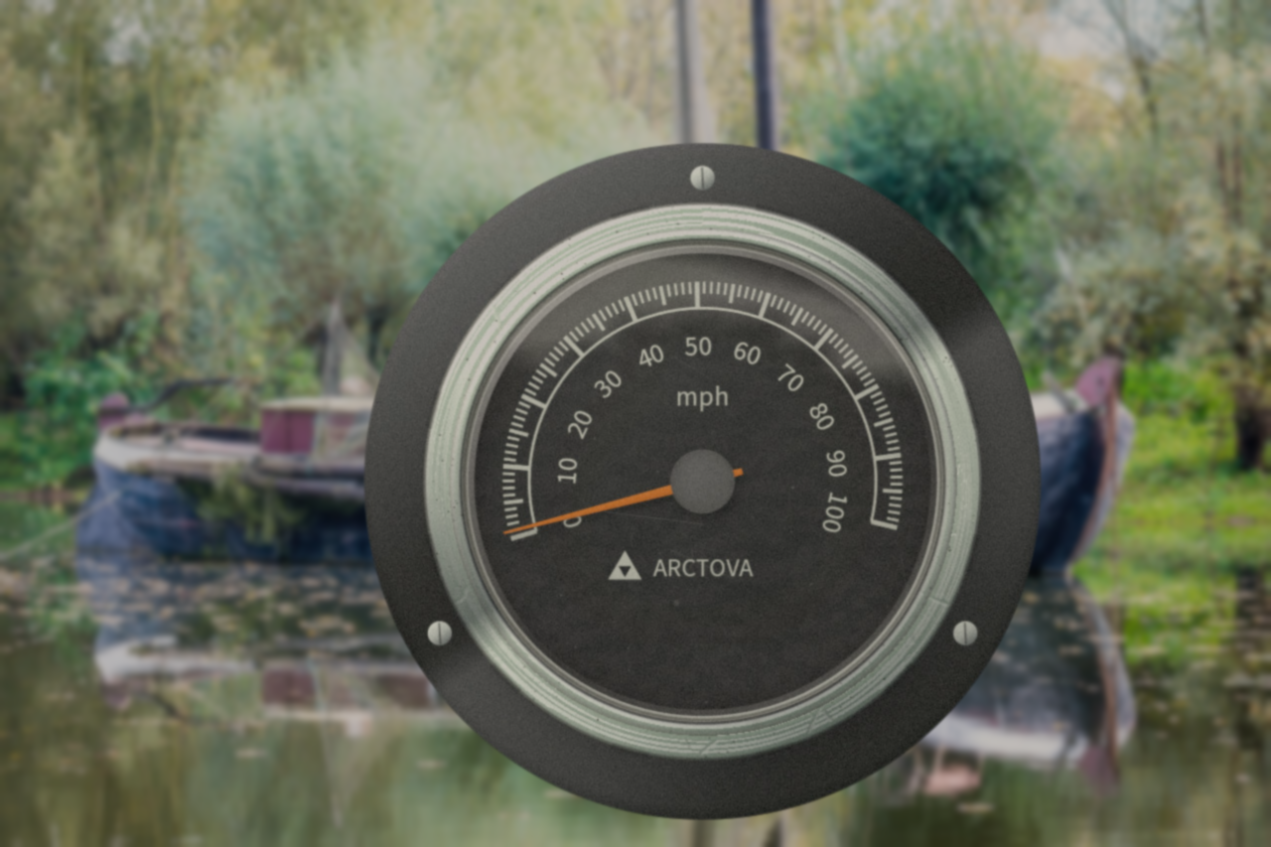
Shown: 1 mph
